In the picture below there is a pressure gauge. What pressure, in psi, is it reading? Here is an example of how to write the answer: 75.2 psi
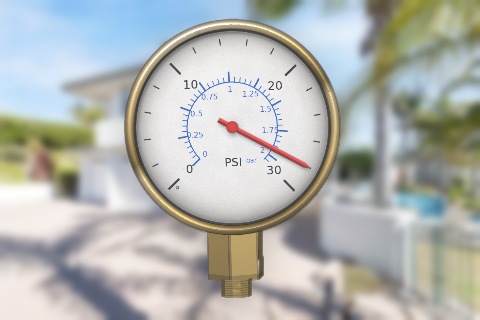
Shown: 28 psi
